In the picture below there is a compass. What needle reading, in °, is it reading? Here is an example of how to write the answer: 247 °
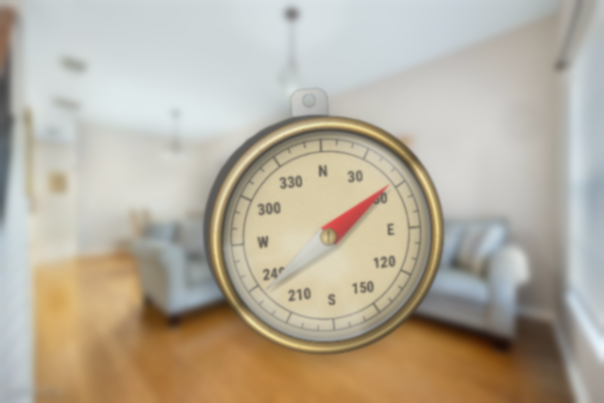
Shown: 55 °
